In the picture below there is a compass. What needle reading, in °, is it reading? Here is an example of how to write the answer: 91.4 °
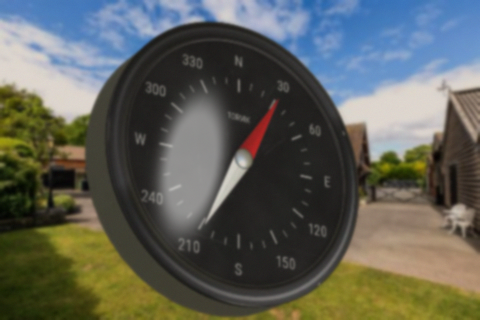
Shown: 30 °
